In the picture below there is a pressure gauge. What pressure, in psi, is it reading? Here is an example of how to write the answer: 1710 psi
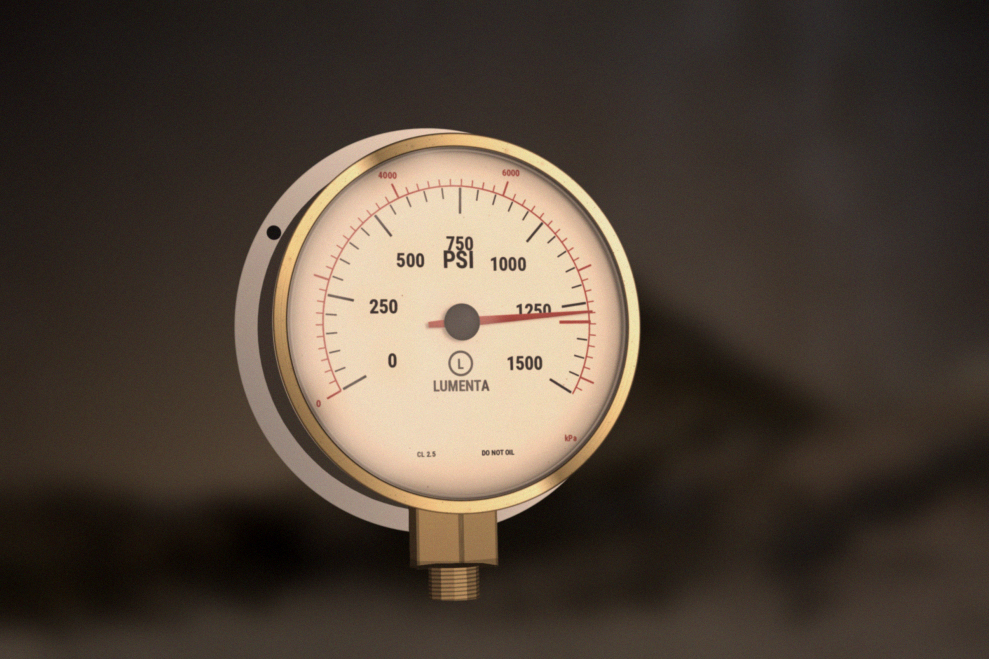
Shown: 1275 psi
